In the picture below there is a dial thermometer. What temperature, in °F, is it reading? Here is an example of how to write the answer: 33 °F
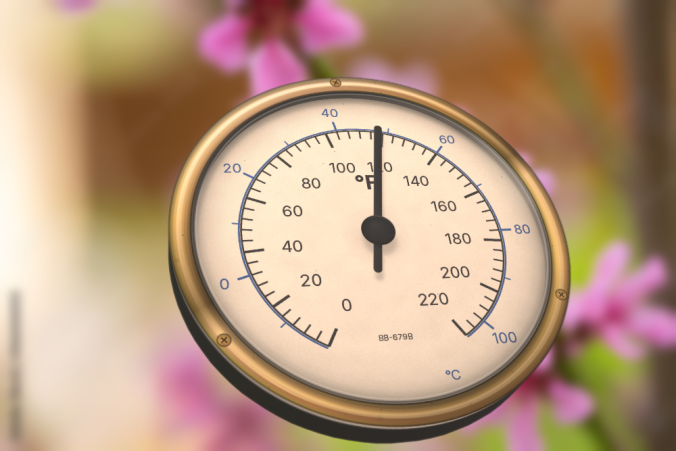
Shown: 118 °F
